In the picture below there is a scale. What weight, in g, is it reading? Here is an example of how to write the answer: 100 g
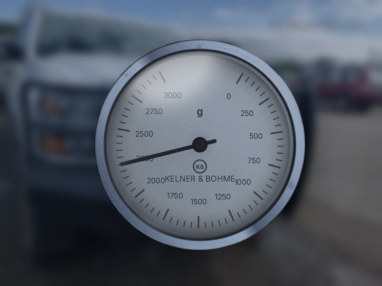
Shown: 2250 g
